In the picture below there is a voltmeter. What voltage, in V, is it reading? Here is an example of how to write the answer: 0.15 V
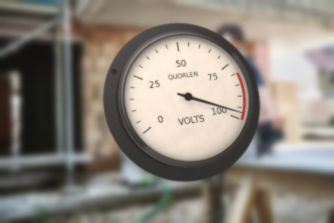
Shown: 97.5 V
